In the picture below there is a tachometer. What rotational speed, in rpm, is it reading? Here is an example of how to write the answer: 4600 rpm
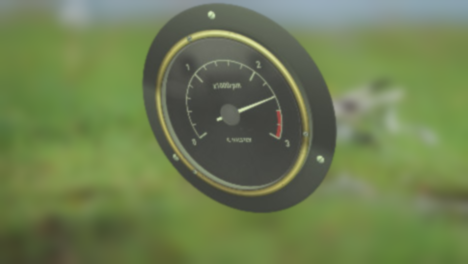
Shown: 2400 rpm
